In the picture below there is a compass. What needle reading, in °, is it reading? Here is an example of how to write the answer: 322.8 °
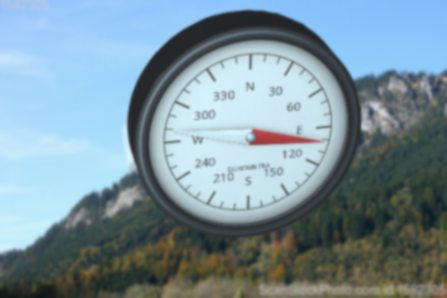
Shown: 100 °
